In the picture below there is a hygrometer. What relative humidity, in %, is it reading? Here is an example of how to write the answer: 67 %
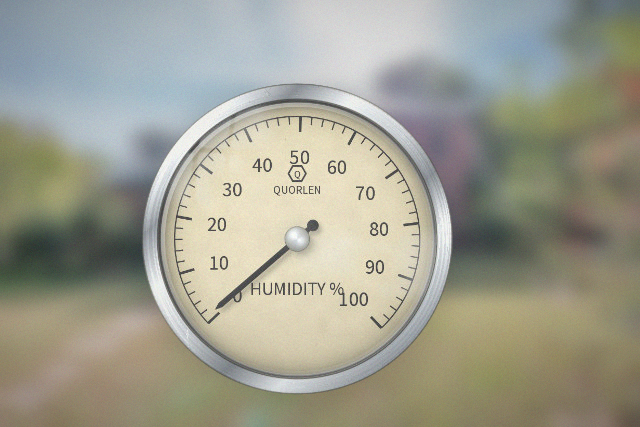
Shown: 1 %
